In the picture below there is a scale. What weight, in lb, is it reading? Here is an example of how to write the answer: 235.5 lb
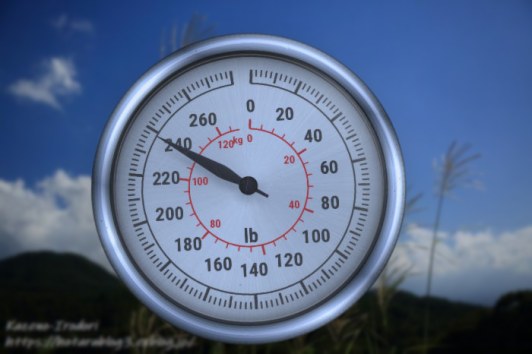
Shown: 238 lb
